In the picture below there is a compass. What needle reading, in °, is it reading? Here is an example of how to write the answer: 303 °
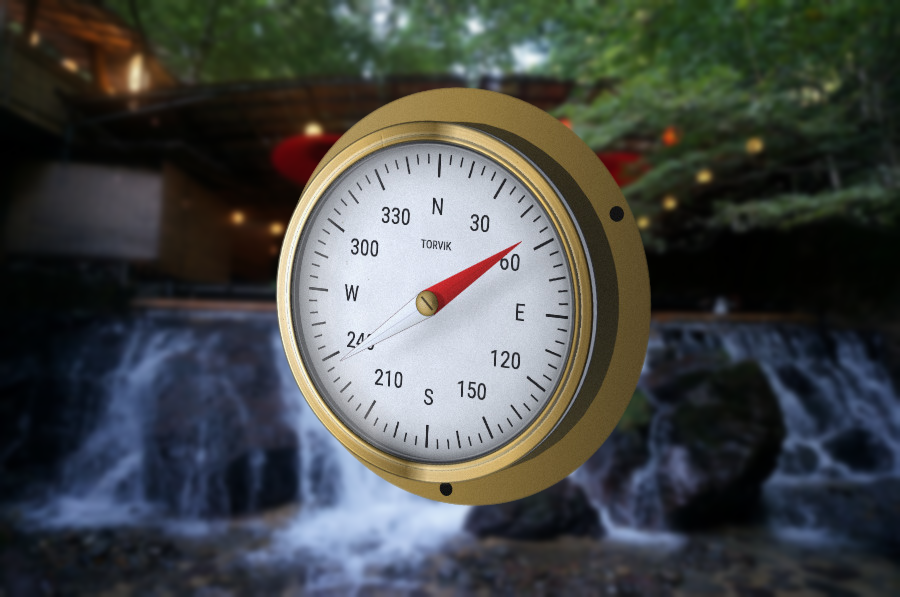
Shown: 55 °
